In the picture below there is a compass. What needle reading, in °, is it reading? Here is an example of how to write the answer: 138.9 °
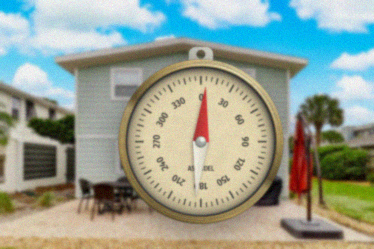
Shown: 5 °
